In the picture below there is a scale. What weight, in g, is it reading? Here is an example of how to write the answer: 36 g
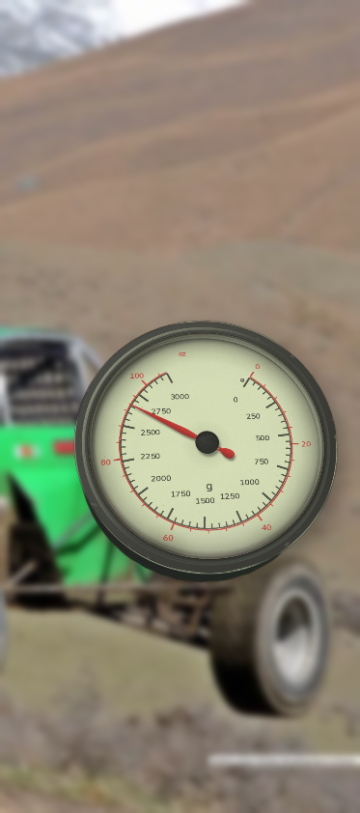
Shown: 2650 g
